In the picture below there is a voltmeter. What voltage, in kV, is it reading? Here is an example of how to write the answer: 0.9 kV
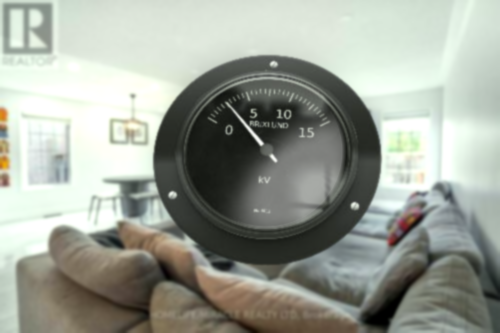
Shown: 2.5 kV
